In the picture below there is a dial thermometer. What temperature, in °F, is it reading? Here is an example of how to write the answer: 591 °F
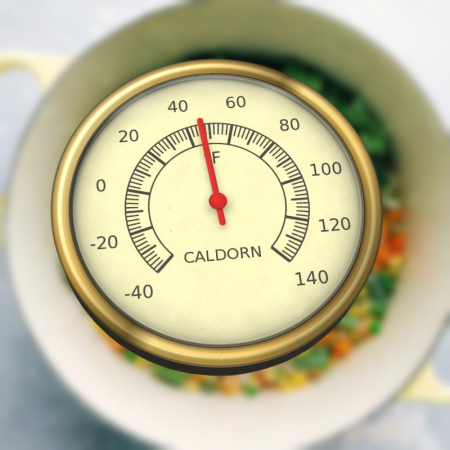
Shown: 46 °F
